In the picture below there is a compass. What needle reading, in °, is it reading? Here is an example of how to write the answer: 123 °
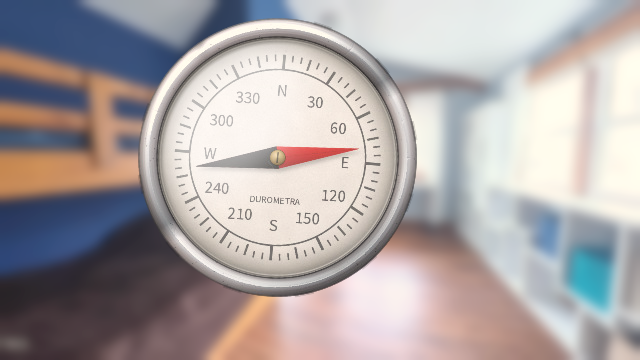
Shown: 80 °
